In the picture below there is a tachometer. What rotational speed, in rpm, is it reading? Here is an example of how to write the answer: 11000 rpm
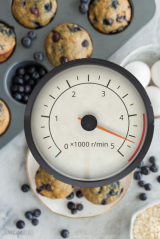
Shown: 4625 rpm
